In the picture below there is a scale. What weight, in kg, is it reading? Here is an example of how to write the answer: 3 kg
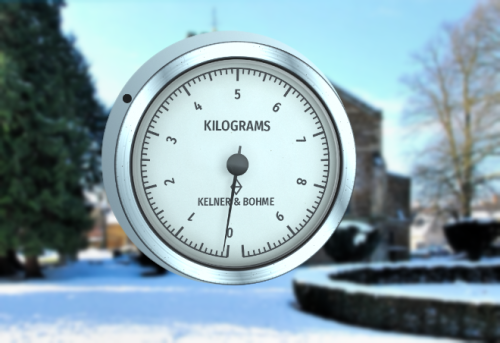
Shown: 0.1 kg
